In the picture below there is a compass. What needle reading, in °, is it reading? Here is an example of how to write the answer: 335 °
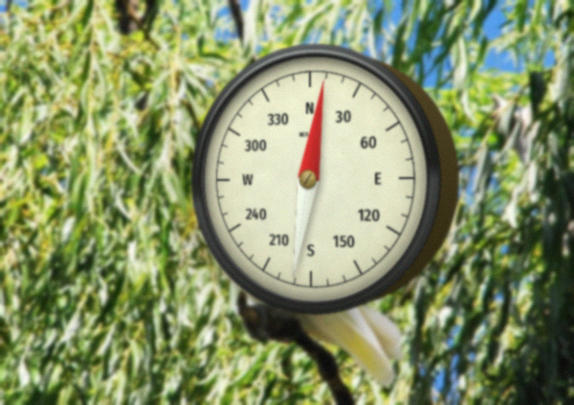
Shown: 10 °
